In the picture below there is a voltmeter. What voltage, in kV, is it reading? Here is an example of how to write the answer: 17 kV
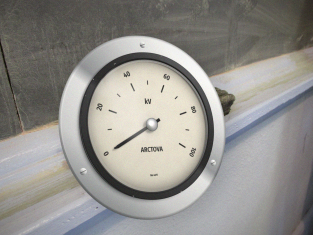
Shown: 0 kV
